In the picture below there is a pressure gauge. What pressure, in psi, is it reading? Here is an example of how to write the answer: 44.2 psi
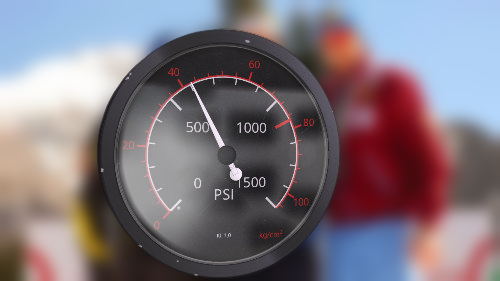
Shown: 600 psi
